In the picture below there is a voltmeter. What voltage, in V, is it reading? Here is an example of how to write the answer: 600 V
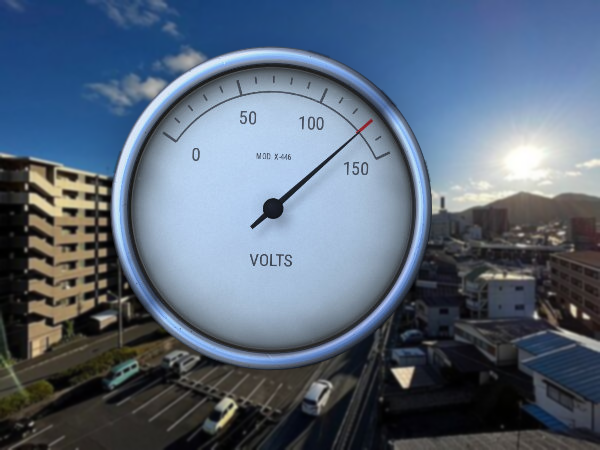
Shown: 130 V
